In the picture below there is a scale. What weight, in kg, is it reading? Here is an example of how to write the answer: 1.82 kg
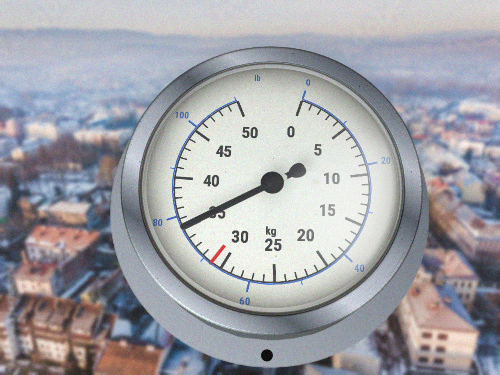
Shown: 35 kg
